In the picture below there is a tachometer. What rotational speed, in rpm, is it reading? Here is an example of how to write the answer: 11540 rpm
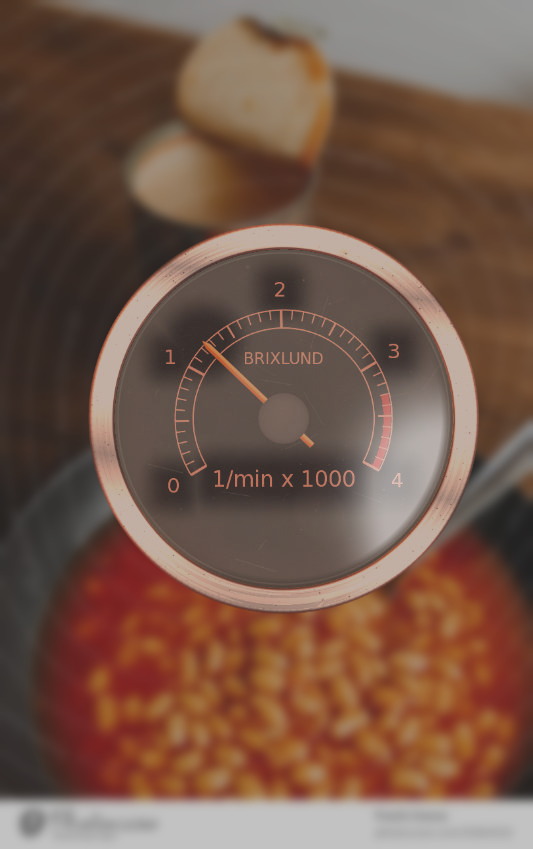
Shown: 1250 rpm
